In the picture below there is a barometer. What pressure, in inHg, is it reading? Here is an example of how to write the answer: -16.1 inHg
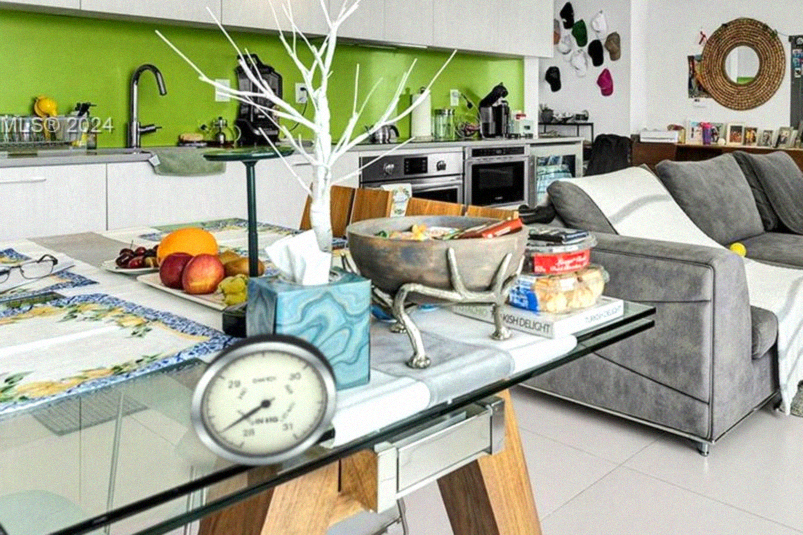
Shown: 28.3 inHg
